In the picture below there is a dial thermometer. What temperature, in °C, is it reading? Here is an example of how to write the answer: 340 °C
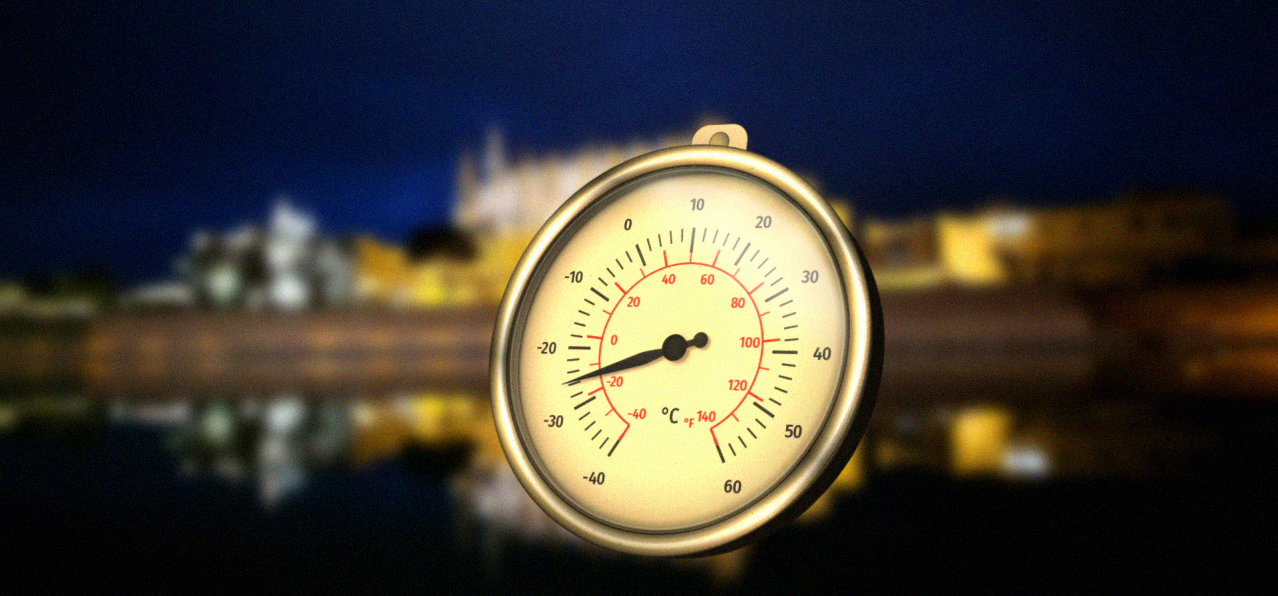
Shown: -26 °C
